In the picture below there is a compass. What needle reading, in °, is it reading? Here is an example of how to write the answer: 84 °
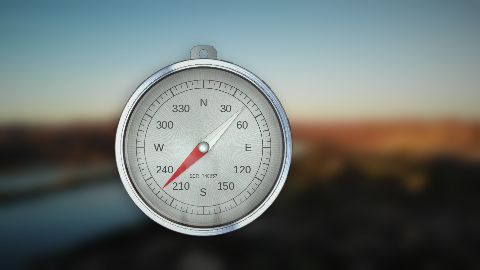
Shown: 225 °
